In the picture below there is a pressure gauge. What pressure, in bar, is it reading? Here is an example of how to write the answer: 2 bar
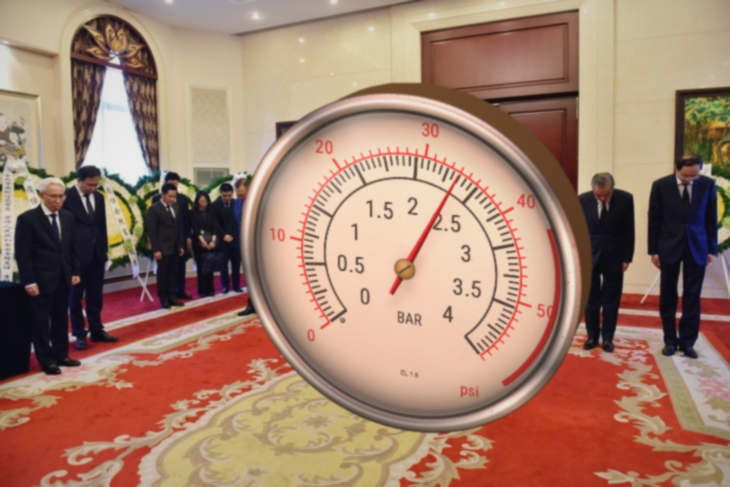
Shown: 2.35 bar
